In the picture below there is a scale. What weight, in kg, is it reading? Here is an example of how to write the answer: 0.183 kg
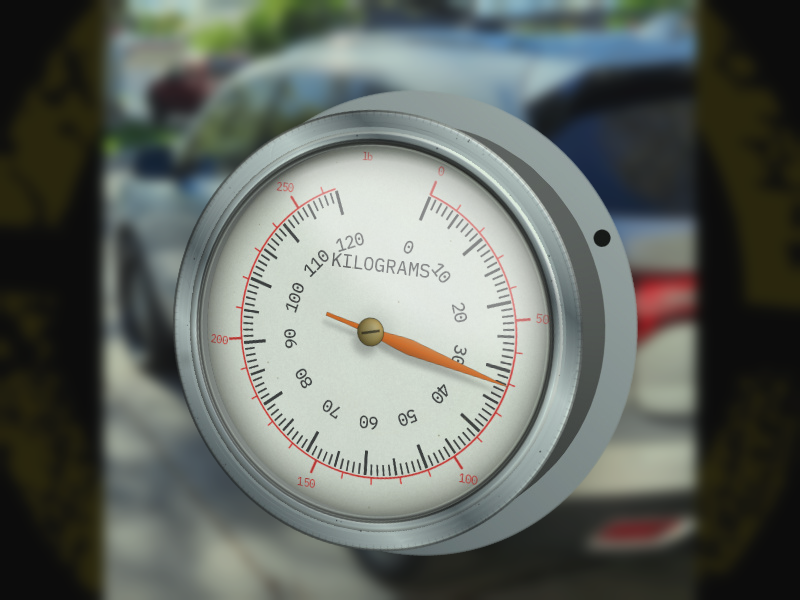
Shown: 32 kg
